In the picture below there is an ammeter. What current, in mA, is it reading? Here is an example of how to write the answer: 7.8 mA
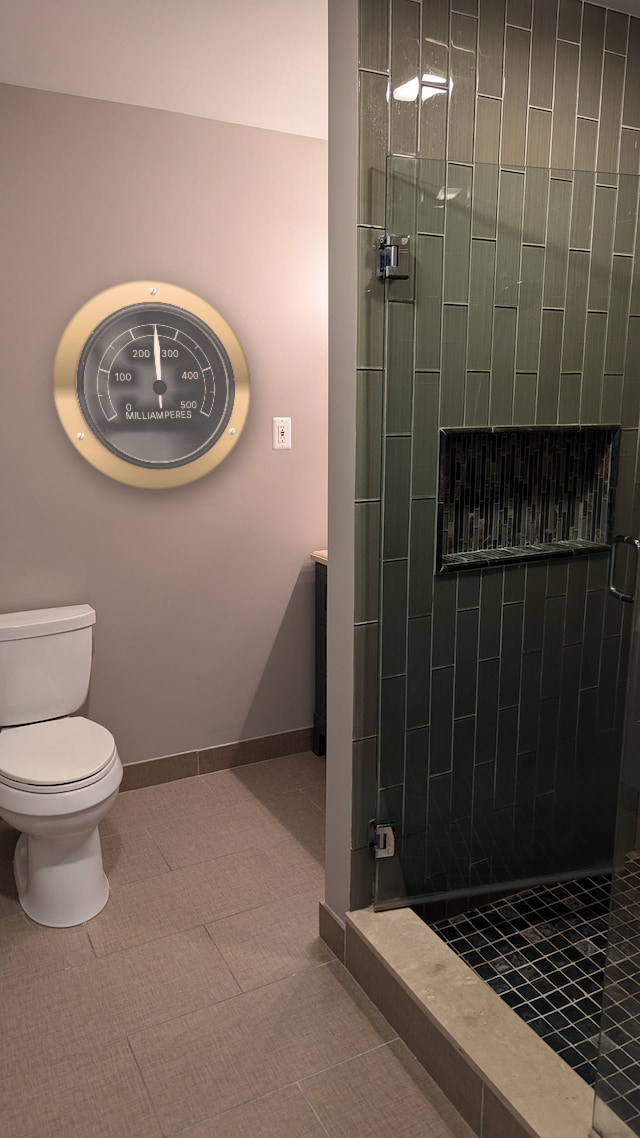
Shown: 250 mA
